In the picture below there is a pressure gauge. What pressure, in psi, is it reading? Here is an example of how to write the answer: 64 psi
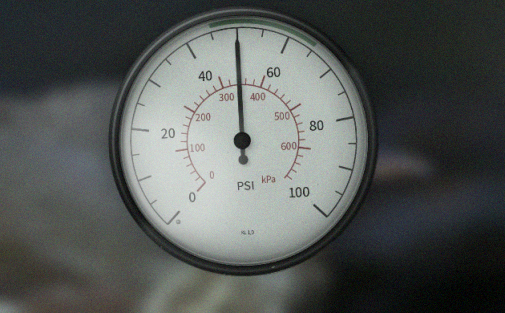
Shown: 50 psi
